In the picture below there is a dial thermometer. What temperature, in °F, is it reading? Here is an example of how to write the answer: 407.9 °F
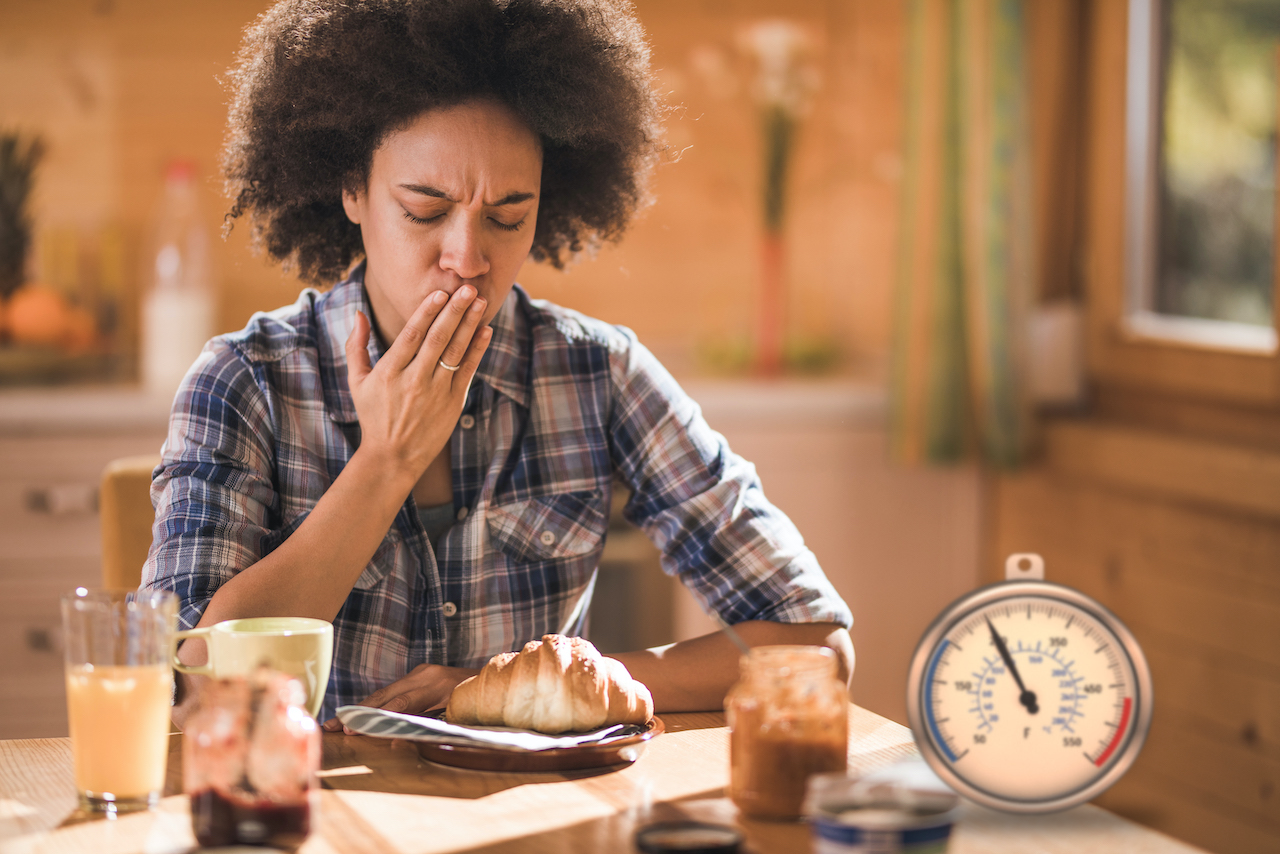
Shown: 250 °F
